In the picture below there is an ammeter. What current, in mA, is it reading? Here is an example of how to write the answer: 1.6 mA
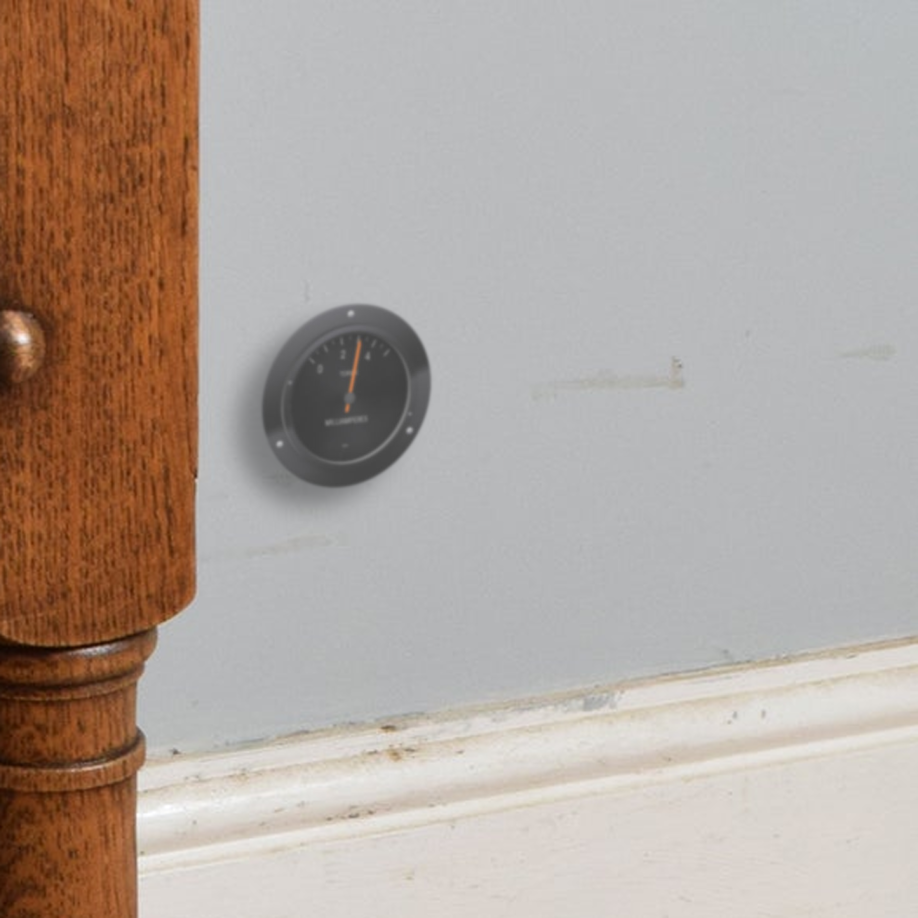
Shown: 3 mA
